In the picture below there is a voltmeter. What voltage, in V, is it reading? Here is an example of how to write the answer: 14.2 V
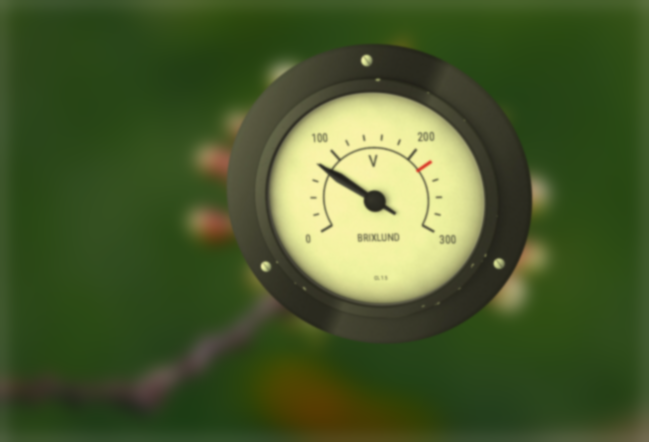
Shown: 80 V
